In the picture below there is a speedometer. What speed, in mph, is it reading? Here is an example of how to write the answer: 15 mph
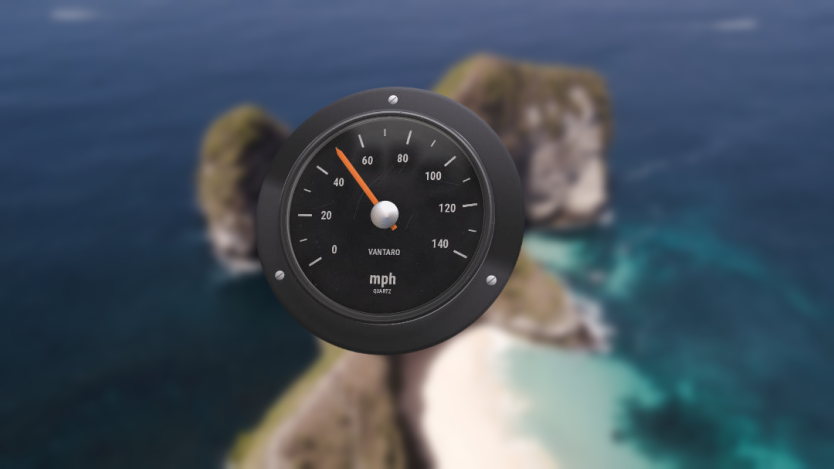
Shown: 50 mph
